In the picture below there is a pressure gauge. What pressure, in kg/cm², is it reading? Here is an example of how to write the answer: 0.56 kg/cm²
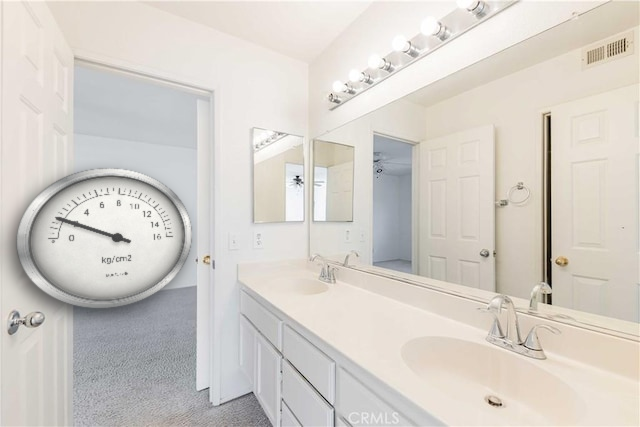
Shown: 2 kg/cm²
